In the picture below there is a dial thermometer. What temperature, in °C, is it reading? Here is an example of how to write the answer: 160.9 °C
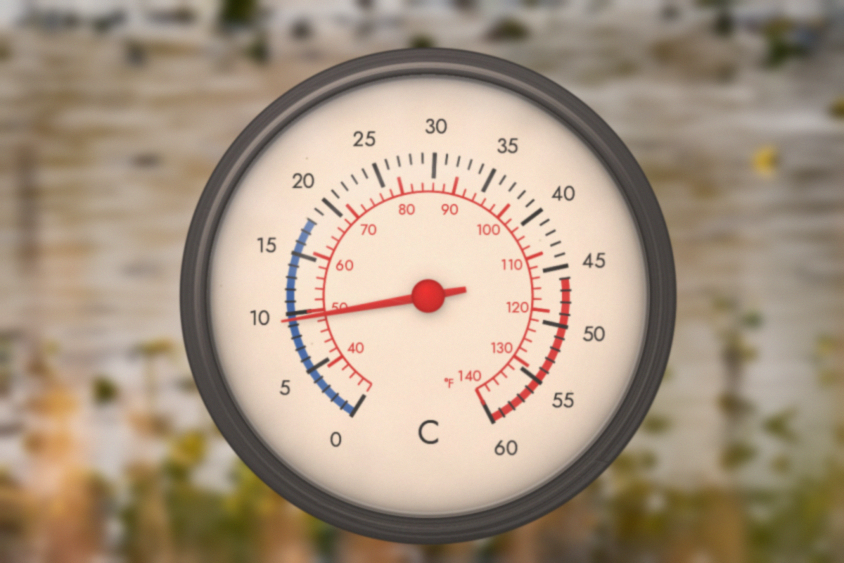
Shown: 9.5 °C
